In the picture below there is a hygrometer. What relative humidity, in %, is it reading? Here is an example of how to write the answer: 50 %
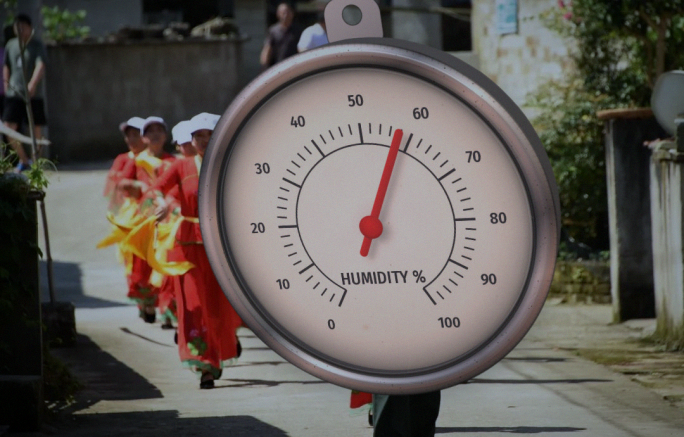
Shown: 58 %
